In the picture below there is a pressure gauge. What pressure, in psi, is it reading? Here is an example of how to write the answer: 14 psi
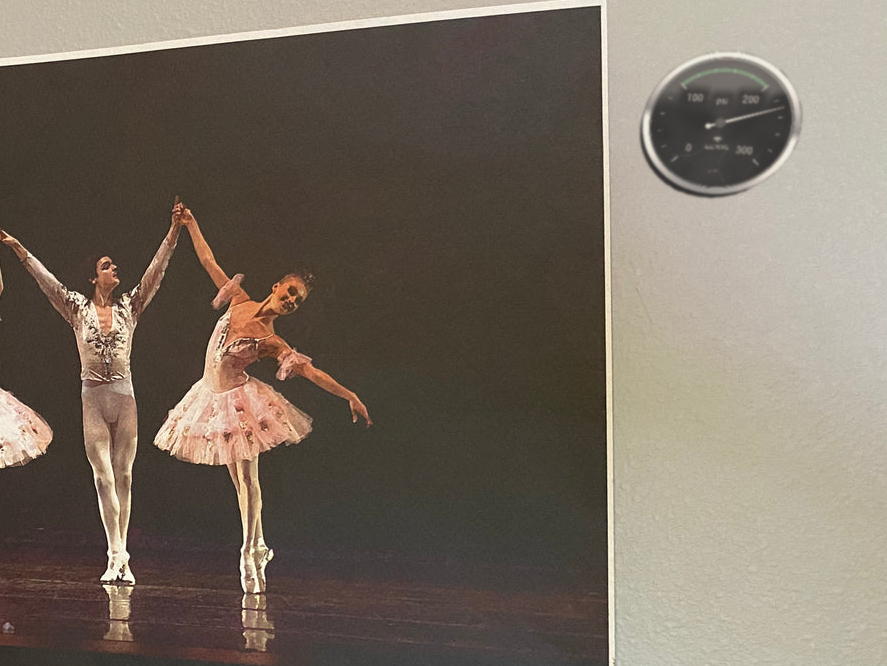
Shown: 230 psi
